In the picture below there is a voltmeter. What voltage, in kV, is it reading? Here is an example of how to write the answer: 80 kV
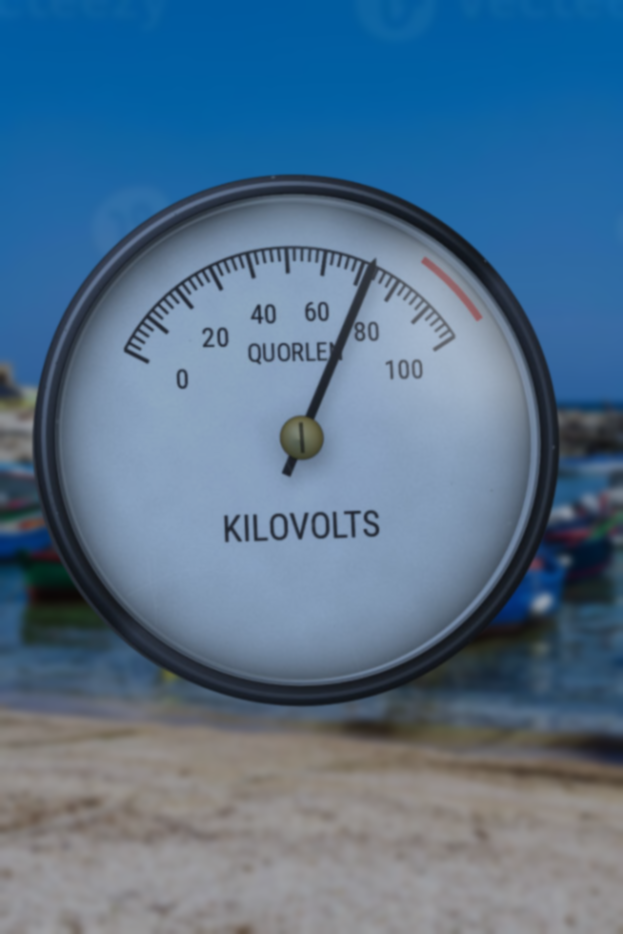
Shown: 72 kV
